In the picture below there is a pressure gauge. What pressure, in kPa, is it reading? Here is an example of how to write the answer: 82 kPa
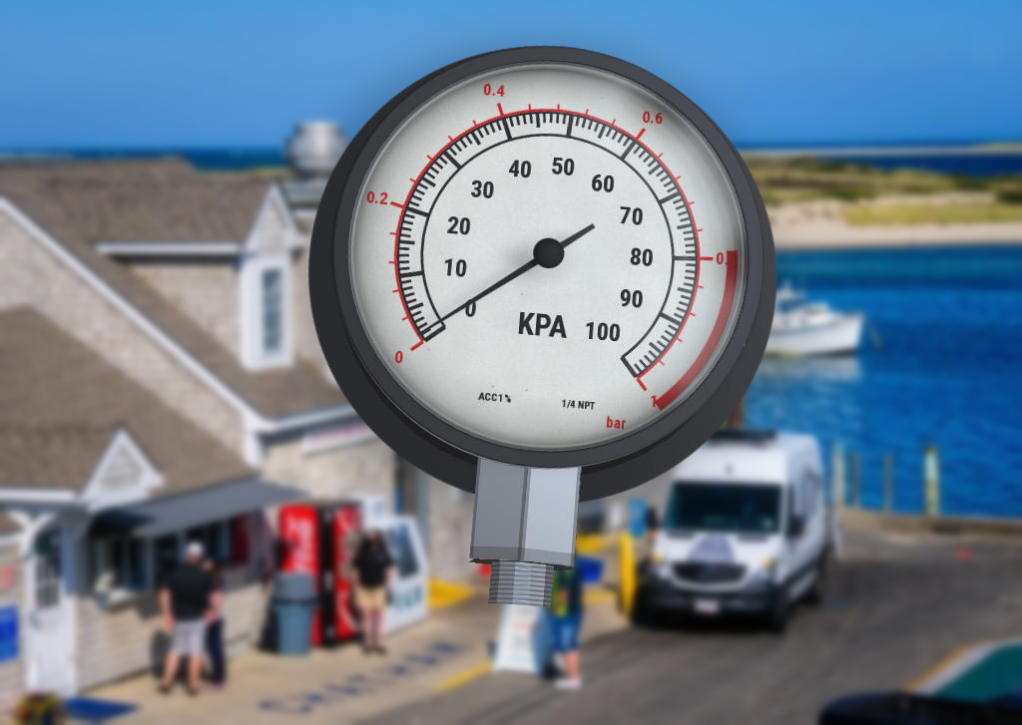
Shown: 1 kPa
